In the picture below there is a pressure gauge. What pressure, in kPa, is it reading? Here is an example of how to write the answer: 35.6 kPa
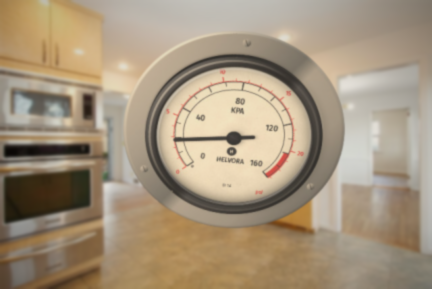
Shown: 20 kPa
